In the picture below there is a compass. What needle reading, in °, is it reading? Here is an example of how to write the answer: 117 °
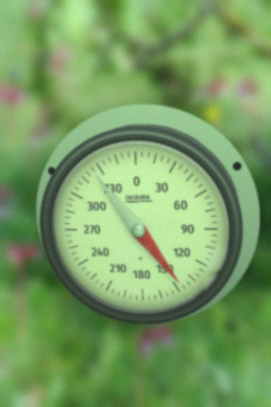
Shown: 145 °
